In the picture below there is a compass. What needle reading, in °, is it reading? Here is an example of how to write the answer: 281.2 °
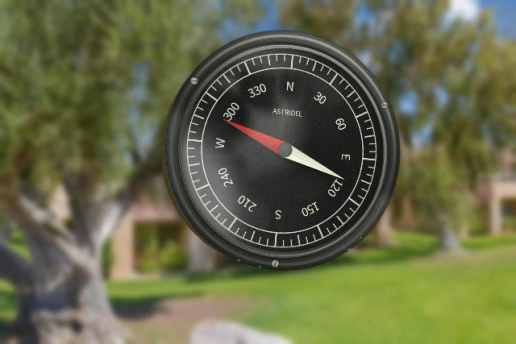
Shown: 290 °
